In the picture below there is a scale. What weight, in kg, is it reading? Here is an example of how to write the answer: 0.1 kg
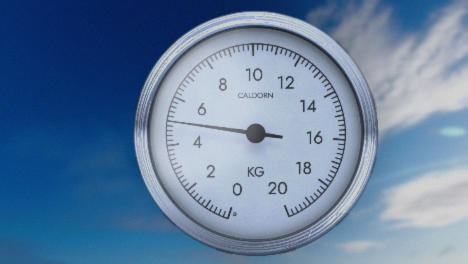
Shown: 5 kg
